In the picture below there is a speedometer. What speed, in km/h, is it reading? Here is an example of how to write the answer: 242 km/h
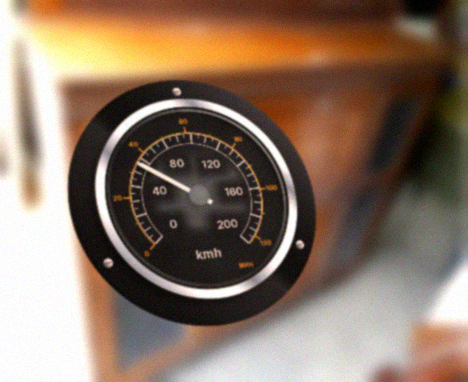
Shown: 55 km/h
